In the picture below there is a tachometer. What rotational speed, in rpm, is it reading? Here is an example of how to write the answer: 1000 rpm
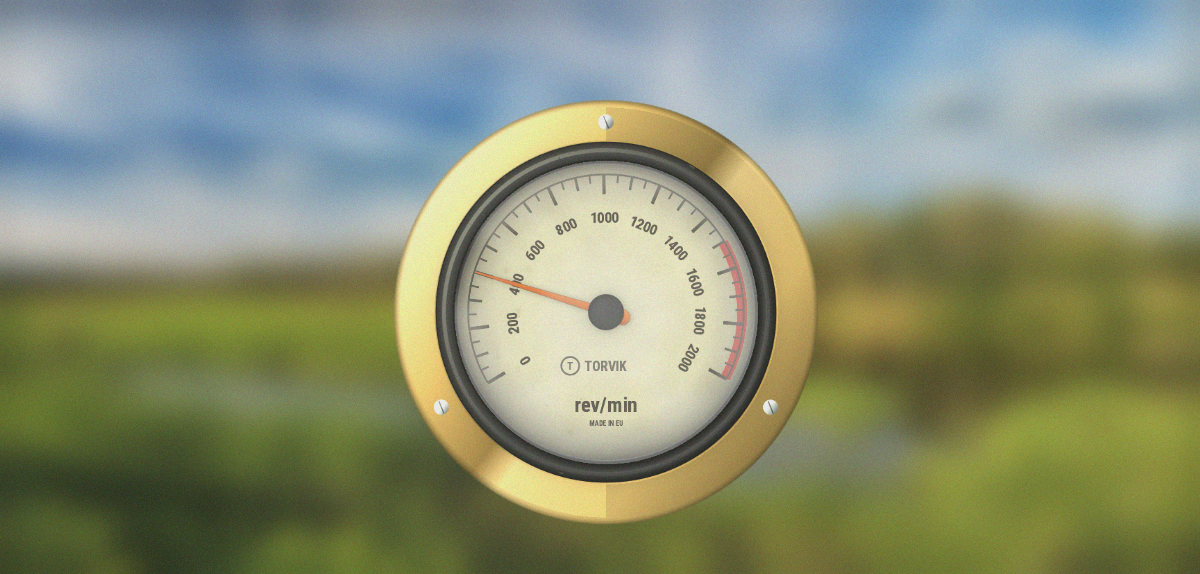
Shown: 400 rpm
